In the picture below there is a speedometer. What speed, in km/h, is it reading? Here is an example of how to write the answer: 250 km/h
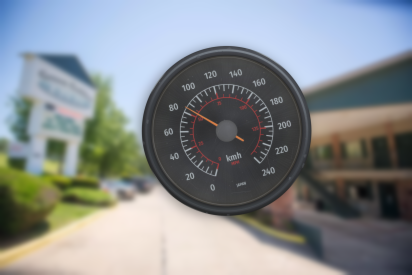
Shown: 85 km/h
